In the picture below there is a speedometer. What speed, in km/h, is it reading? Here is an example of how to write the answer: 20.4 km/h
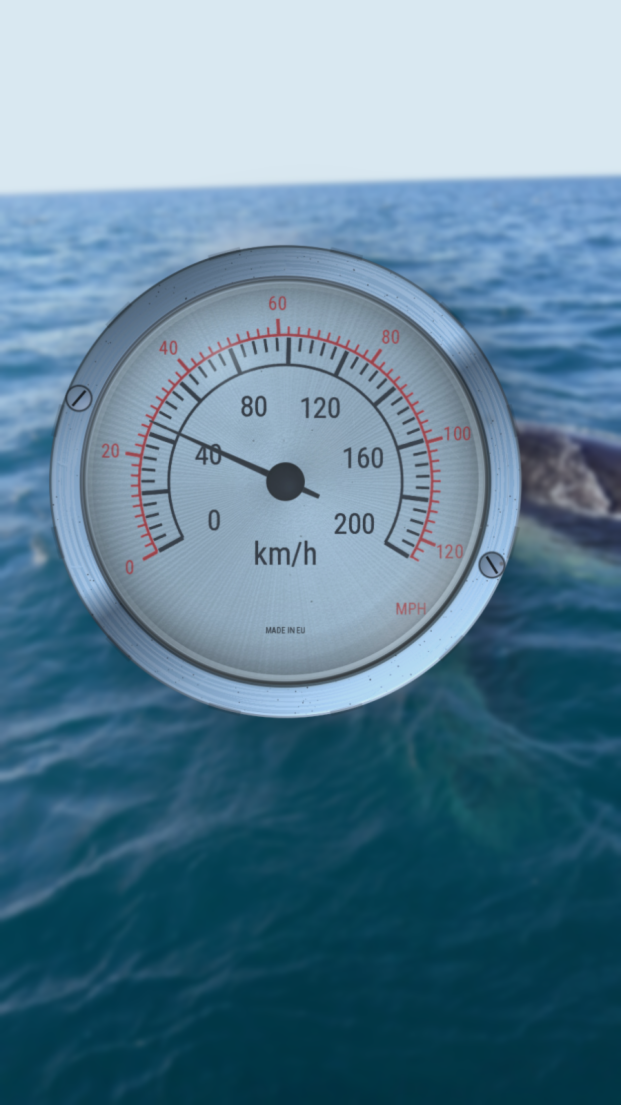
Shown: 44 km/h
